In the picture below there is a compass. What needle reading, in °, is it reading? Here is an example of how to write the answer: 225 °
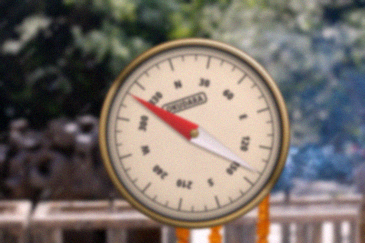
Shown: 320 °
